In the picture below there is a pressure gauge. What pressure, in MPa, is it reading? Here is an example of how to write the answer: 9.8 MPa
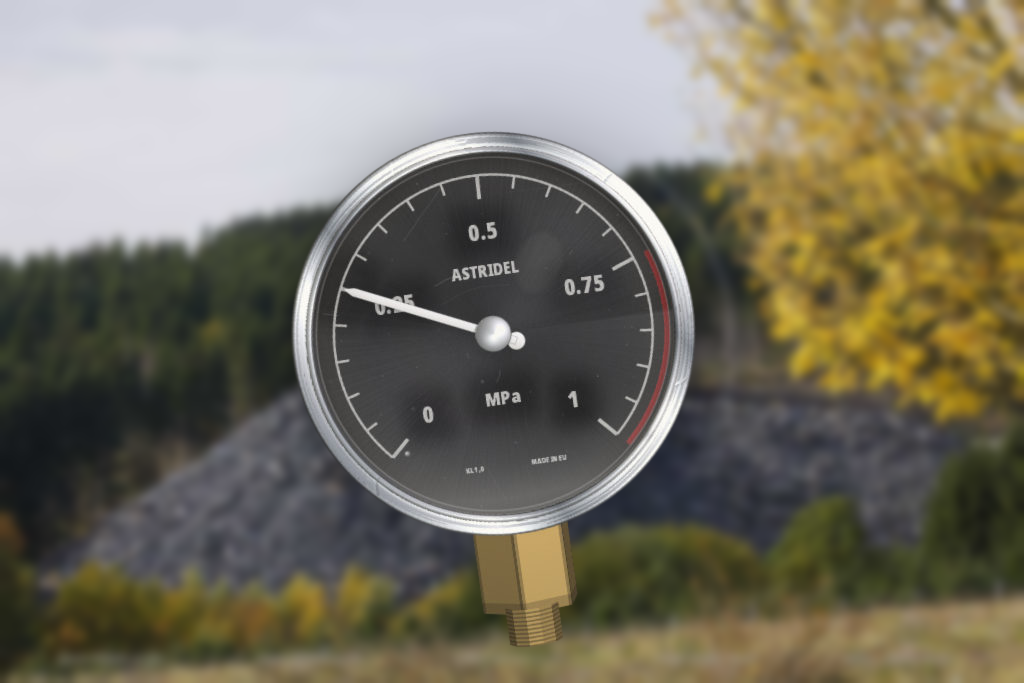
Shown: 0.25 MPa
